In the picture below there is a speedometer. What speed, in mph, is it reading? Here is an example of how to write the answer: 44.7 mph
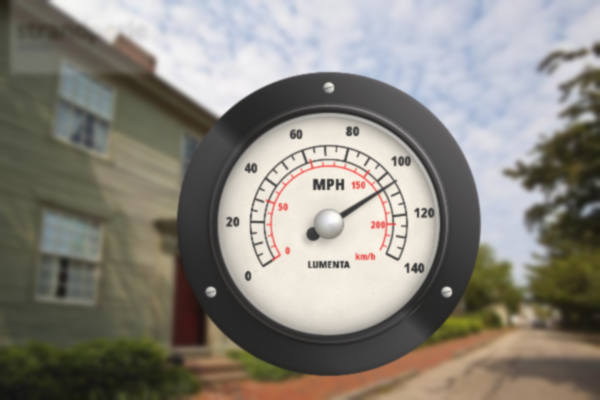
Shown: 105 mph
